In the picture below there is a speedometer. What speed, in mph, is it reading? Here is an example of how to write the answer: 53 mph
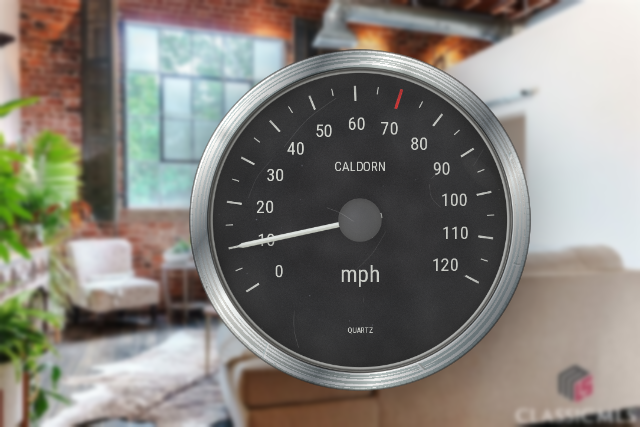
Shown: 10 mph
